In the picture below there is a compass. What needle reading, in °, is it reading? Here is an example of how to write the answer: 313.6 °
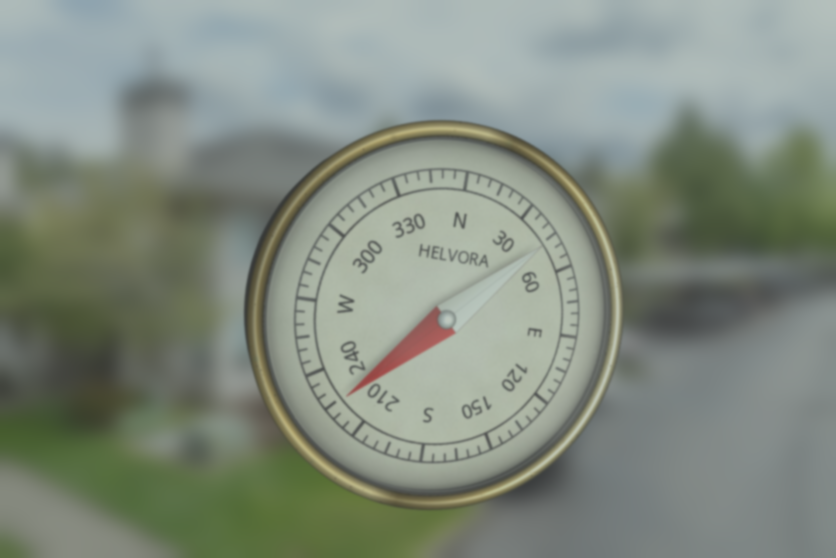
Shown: 225 °
